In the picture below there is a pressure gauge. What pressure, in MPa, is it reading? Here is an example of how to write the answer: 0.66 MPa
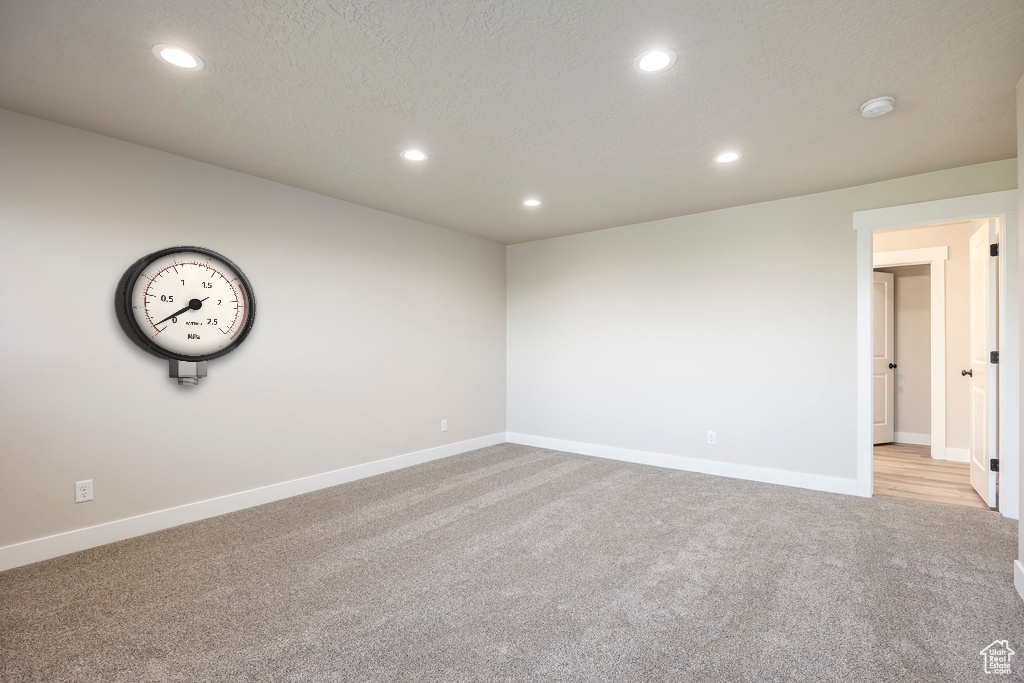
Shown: 0.1 MPa
